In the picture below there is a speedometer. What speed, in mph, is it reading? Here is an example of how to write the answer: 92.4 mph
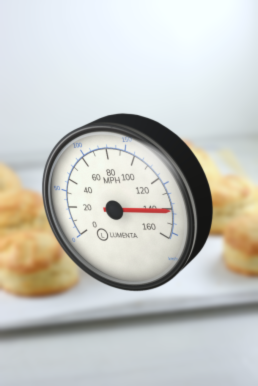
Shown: 140 mph
